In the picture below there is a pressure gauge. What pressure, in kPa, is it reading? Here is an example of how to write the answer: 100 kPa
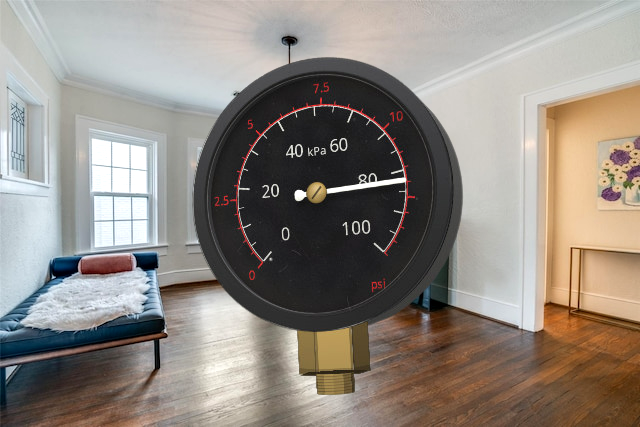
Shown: 82.5 kPa
